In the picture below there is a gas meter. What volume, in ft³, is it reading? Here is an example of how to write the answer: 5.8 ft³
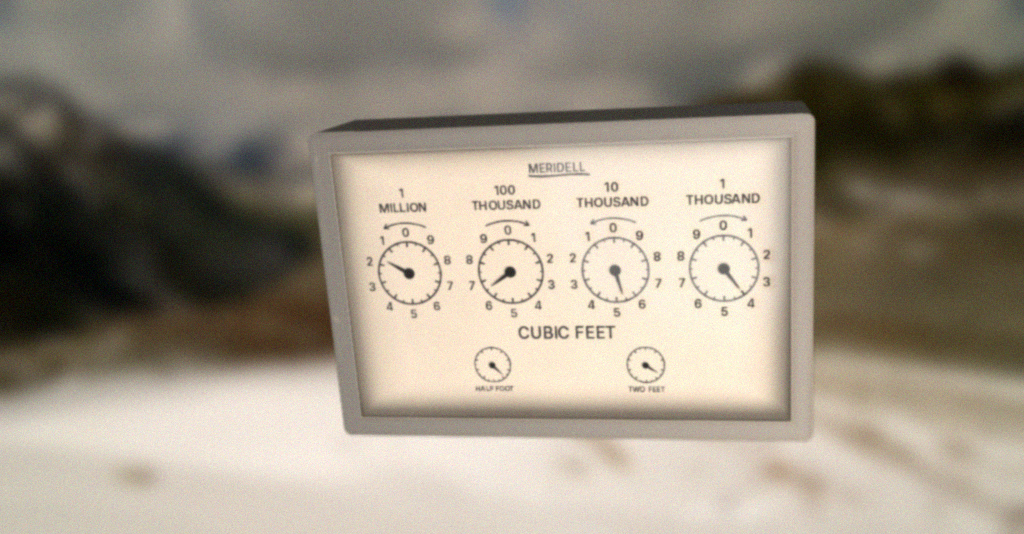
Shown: 165400 ft³
